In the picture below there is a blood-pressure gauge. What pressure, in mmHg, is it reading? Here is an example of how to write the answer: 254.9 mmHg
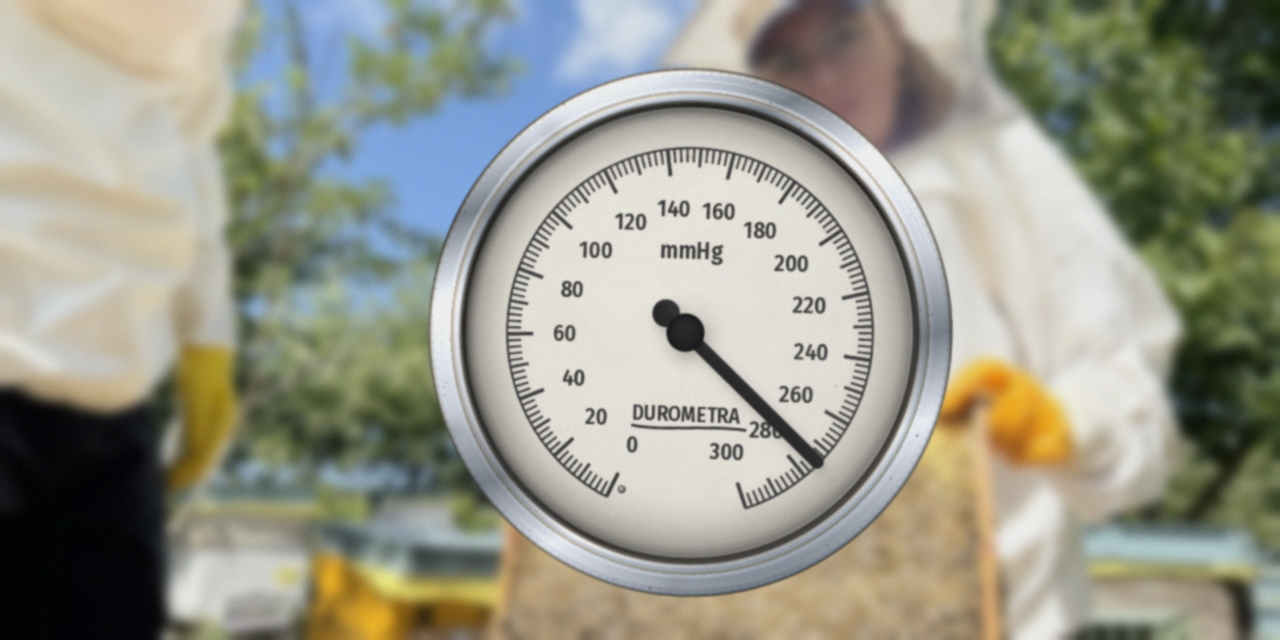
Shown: 274 mmHg
